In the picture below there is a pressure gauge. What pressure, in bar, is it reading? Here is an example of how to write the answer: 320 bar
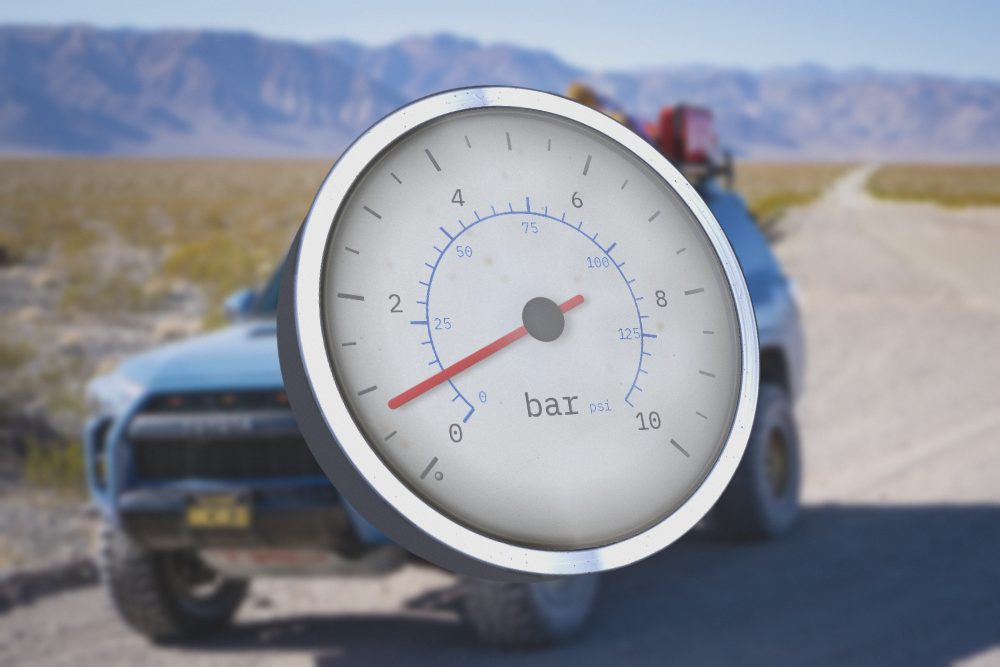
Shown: 0.75 bar
